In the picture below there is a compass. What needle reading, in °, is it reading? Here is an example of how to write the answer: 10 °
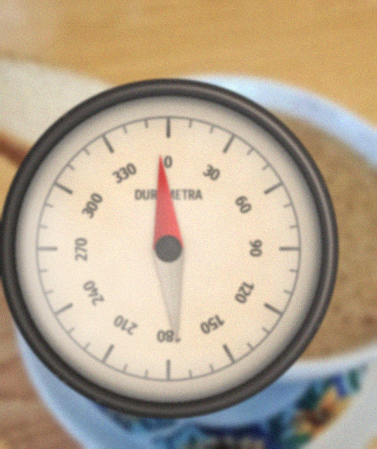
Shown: 355 °
